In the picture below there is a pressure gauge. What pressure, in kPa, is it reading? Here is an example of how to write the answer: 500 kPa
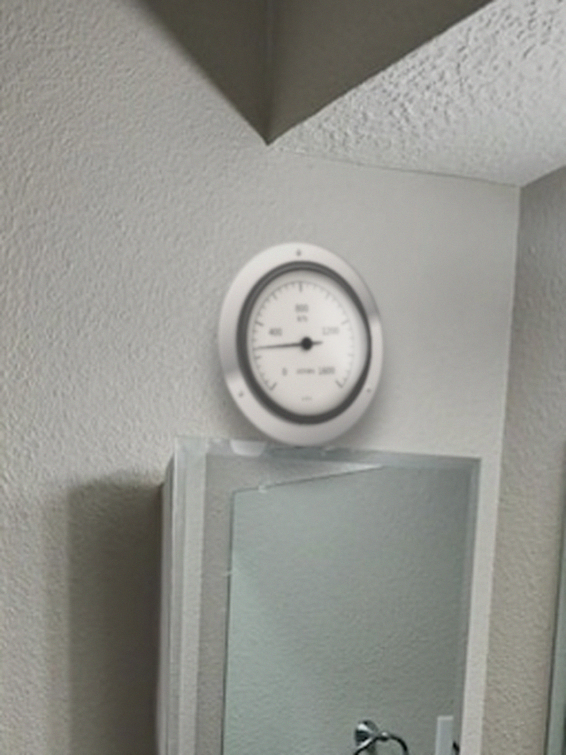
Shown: 250 kPa
